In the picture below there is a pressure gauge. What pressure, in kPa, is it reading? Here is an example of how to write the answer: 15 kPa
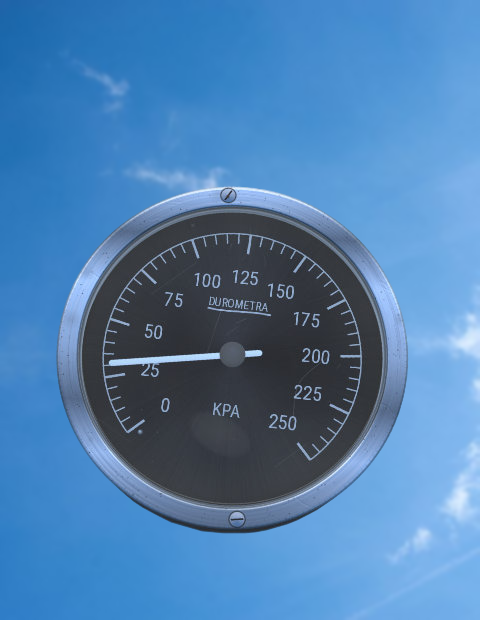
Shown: 30 kPa
